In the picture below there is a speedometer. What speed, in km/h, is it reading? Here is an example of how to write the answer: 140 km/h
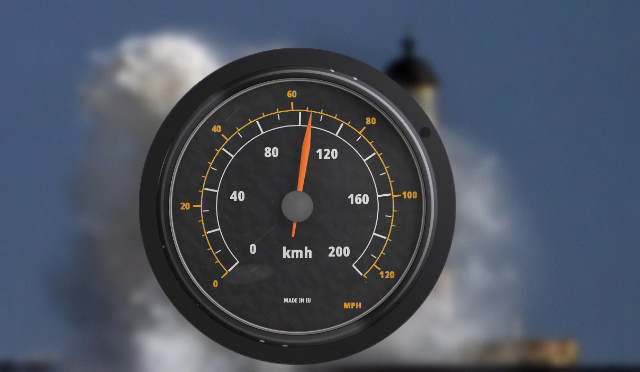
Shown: 105 km/h
